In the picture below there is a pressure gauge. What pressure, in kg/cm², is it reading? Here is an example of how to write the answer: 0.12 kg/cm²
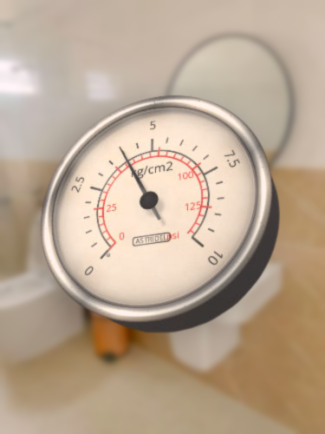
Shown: 4 kg/cm²
